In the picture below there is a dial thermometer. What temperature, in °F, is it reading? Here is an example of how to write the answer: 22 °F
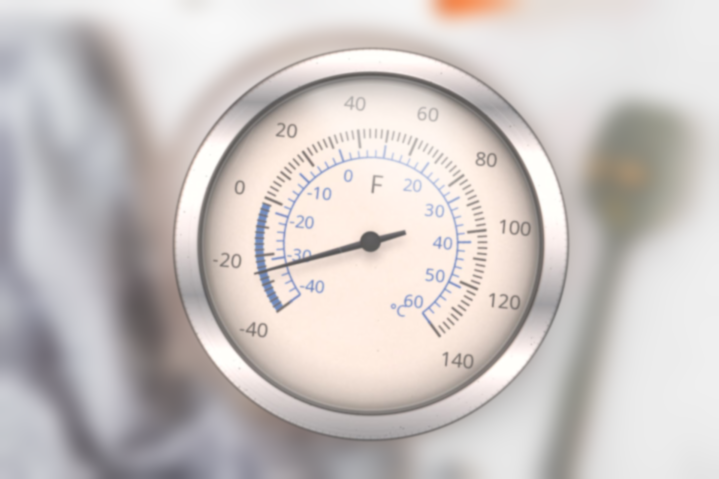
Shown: -26 °F
